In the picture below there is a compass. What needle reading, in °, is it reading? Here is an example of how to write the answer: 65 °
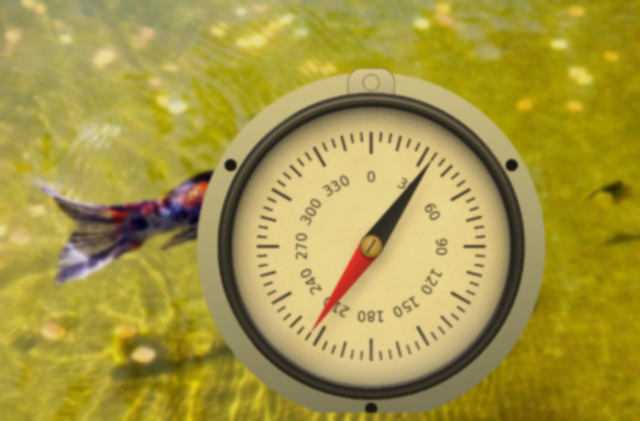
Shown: 215 °
